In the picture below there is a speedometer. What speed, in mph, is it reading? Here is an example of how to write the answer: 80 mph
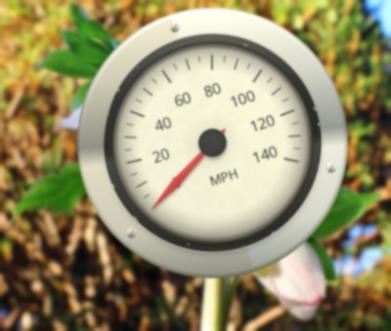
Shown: 0 mph
